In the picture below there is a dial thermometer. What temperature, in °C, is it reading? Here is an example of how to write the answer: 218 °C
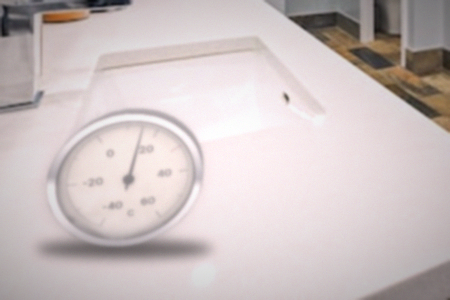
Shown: 15 °C
